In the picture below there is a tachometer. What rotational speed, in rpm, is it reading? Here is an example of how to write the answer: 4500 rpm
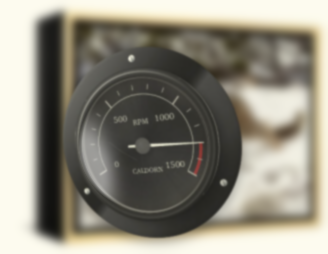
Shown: 1300 rpm
